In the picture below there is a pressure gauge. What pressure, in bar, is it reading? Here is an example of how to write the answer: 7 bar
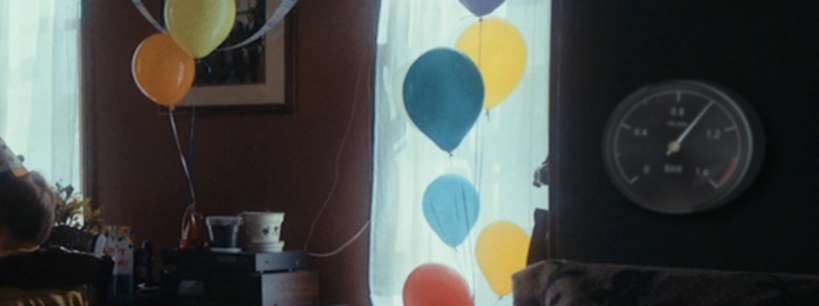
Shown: 1 bar
